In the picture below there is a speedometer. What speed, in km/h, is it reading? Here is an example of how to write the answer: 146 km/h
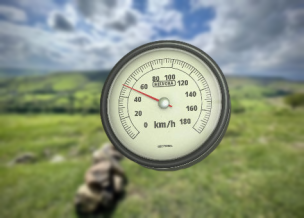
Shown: 50 km/h
